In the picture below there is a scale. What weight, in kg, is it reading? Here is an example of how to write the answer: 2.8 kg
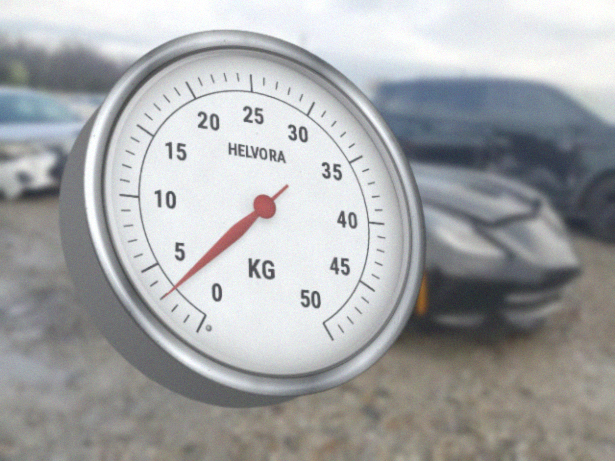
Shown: 3 kg
